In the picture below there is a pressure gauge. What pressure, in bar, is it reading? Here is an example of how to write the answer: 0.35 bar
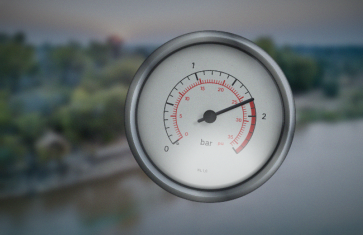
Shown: 1.8 bar
